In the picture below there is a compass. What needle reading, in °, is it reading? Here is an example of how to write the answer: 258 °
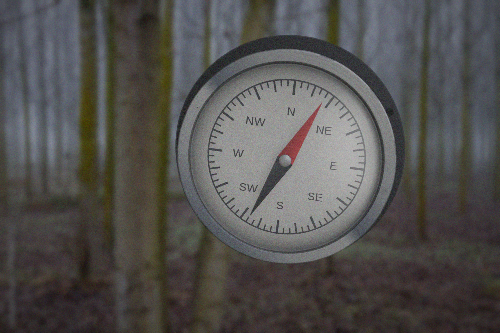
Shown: 25 °
